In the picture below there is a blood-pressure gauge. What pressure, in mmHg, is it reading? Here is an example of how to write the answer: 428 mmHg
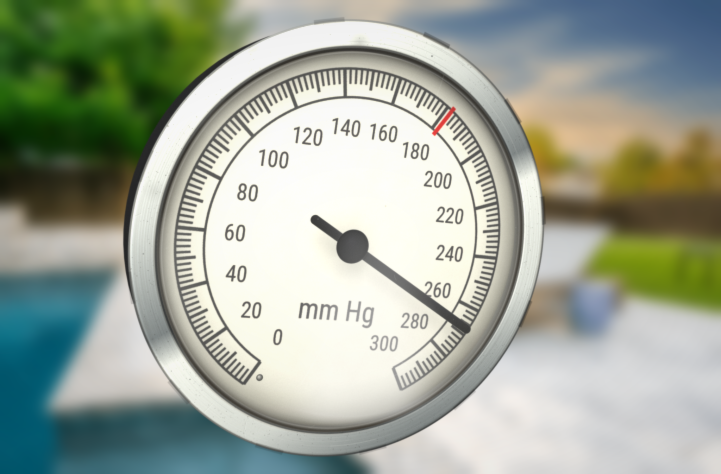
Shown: 268 mmHg
